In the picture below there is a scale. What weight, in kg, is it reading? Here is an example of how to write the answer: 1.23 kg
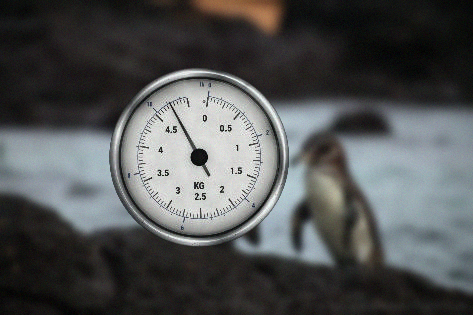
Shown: 4.75 kg
